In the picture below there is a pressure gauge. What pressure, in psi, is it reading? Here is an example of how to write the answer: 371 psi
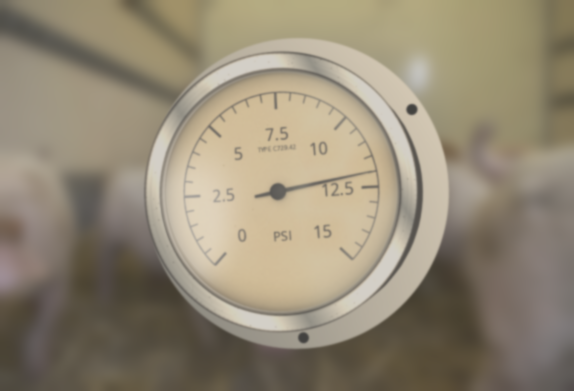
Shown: 12 psi
